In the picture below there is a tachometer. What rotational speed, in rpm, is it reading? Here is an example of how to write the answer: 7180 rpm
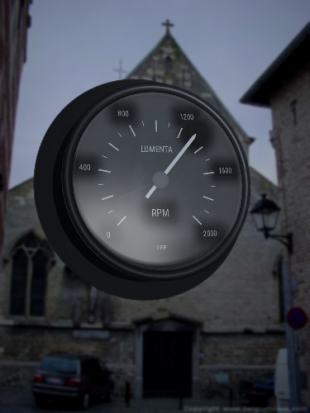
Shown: 1300 rpm
